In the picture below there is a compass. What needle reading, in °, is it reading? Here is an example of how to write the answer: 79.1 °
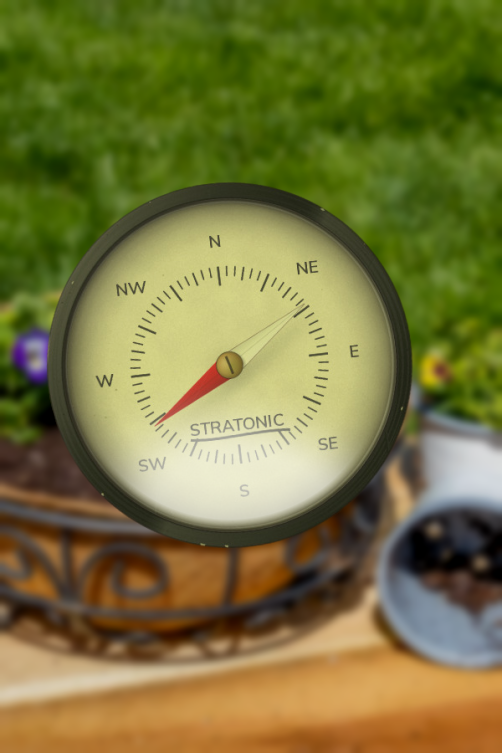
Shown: 237.5 °
